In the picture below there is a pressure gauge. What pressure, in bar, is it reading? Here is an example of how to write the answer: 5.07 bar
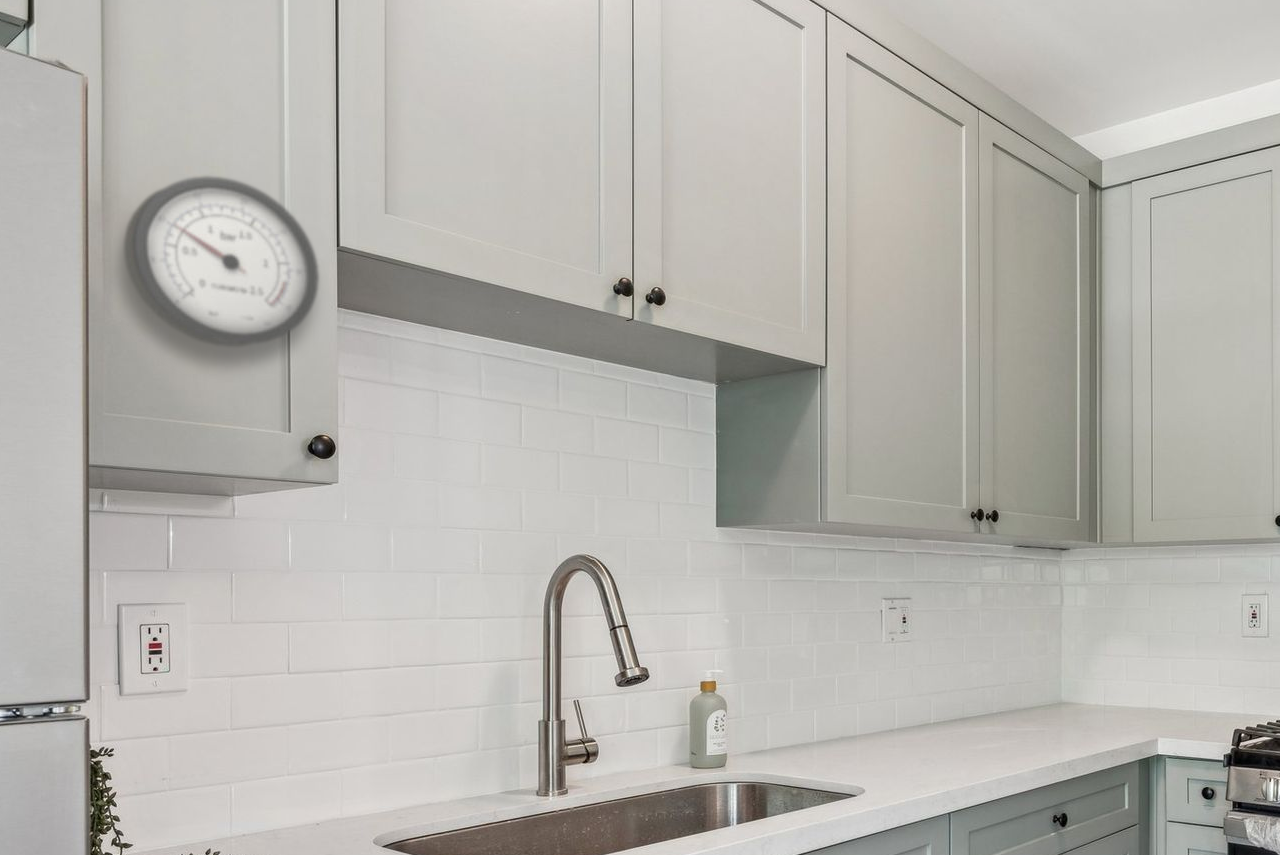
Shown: 0.7 bar
